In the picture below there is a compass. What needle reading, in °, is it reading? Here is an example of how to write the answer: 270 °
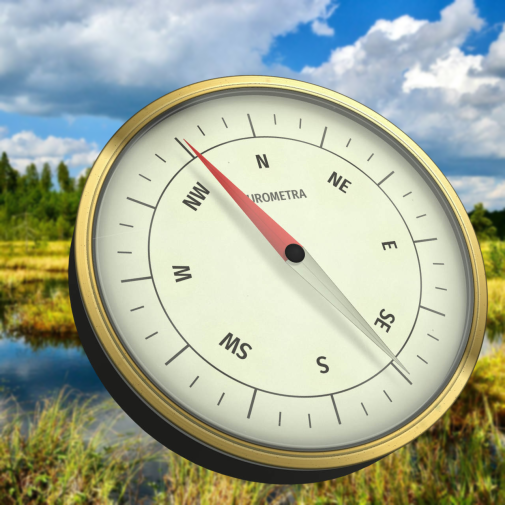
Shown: 330 °
